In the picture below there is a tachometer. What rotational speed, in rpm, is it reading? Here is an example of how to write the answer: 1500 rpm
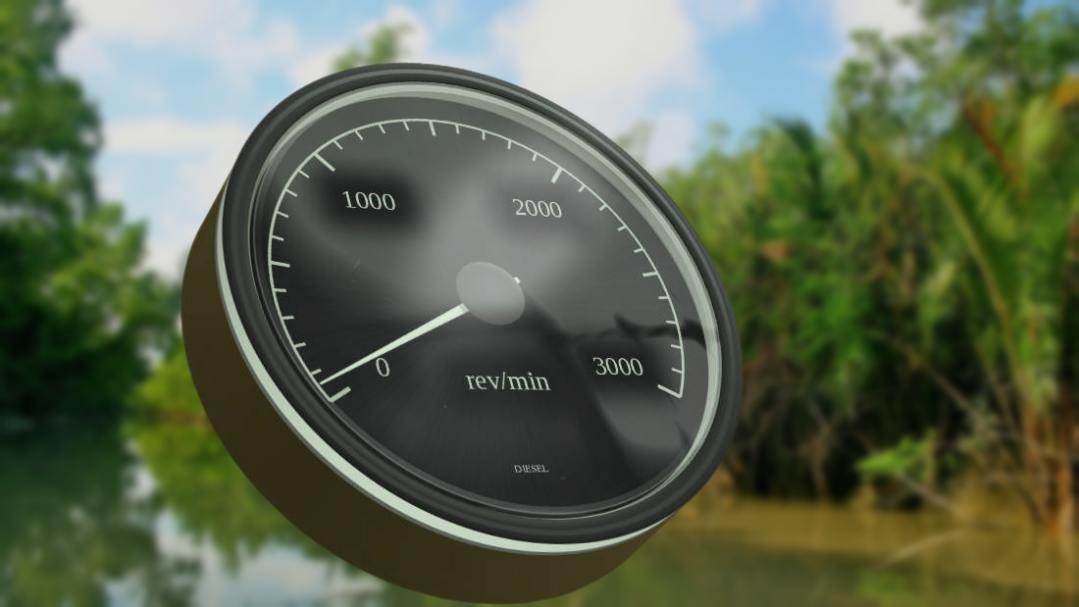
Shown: 50 rpm
